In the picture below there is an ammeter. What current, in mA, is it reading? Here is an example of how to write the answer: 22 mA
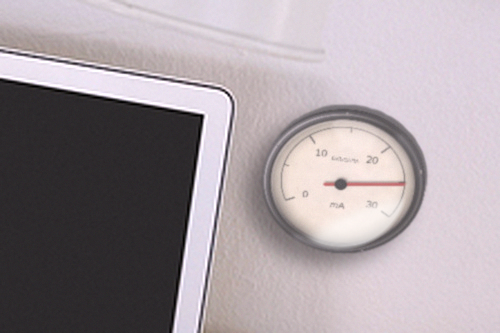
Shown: 25 mA
